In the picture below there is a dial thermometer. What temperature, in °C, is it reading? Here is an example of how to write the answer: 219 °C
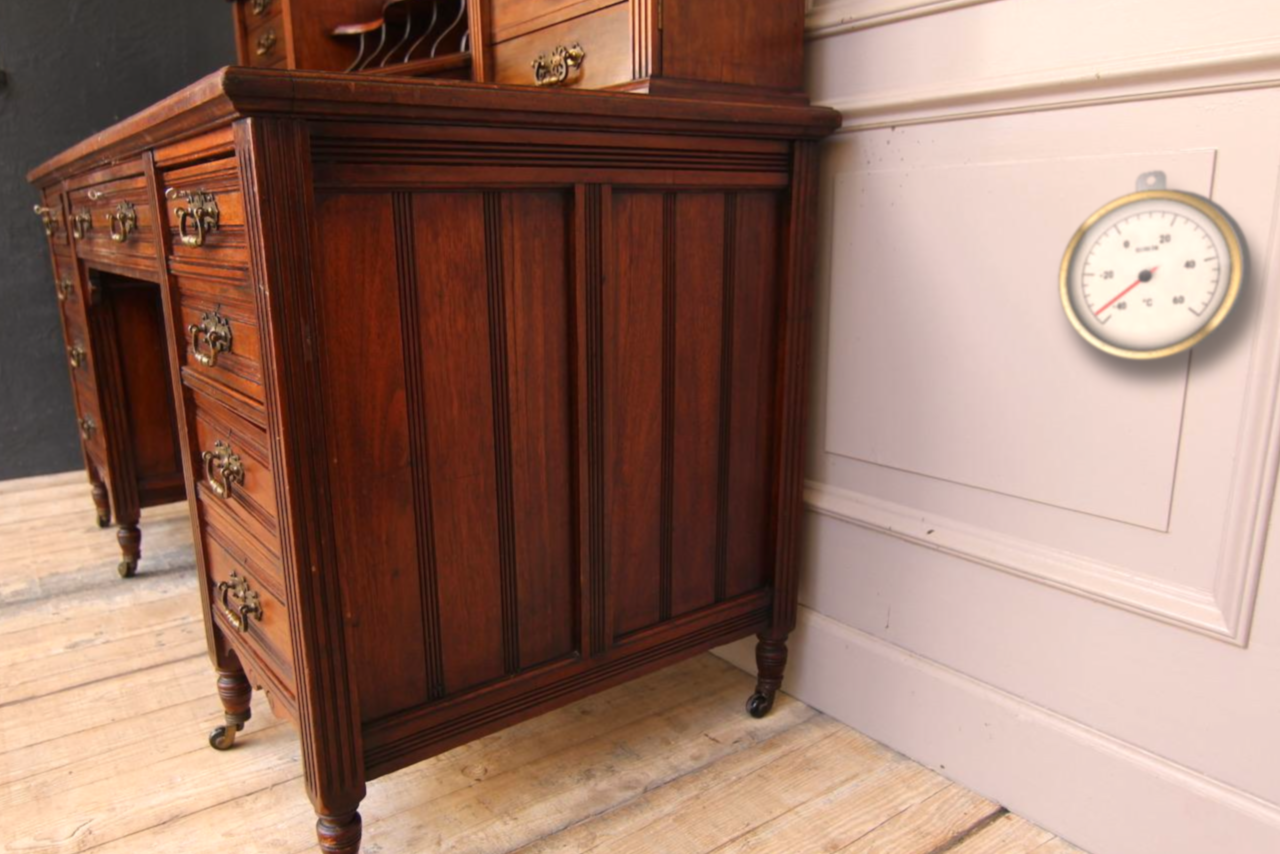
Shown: -36 °C
